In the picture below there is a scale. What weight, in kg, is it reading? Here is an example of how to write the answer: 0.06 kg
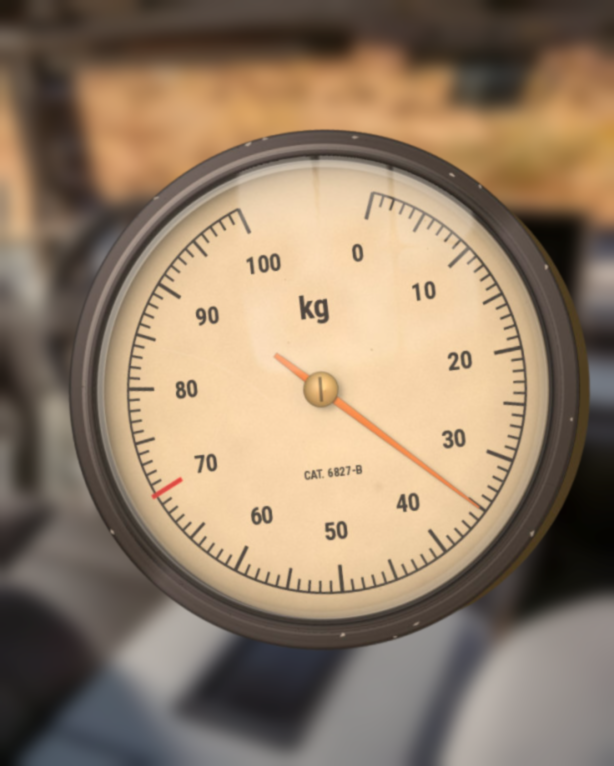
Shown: 35 kg
